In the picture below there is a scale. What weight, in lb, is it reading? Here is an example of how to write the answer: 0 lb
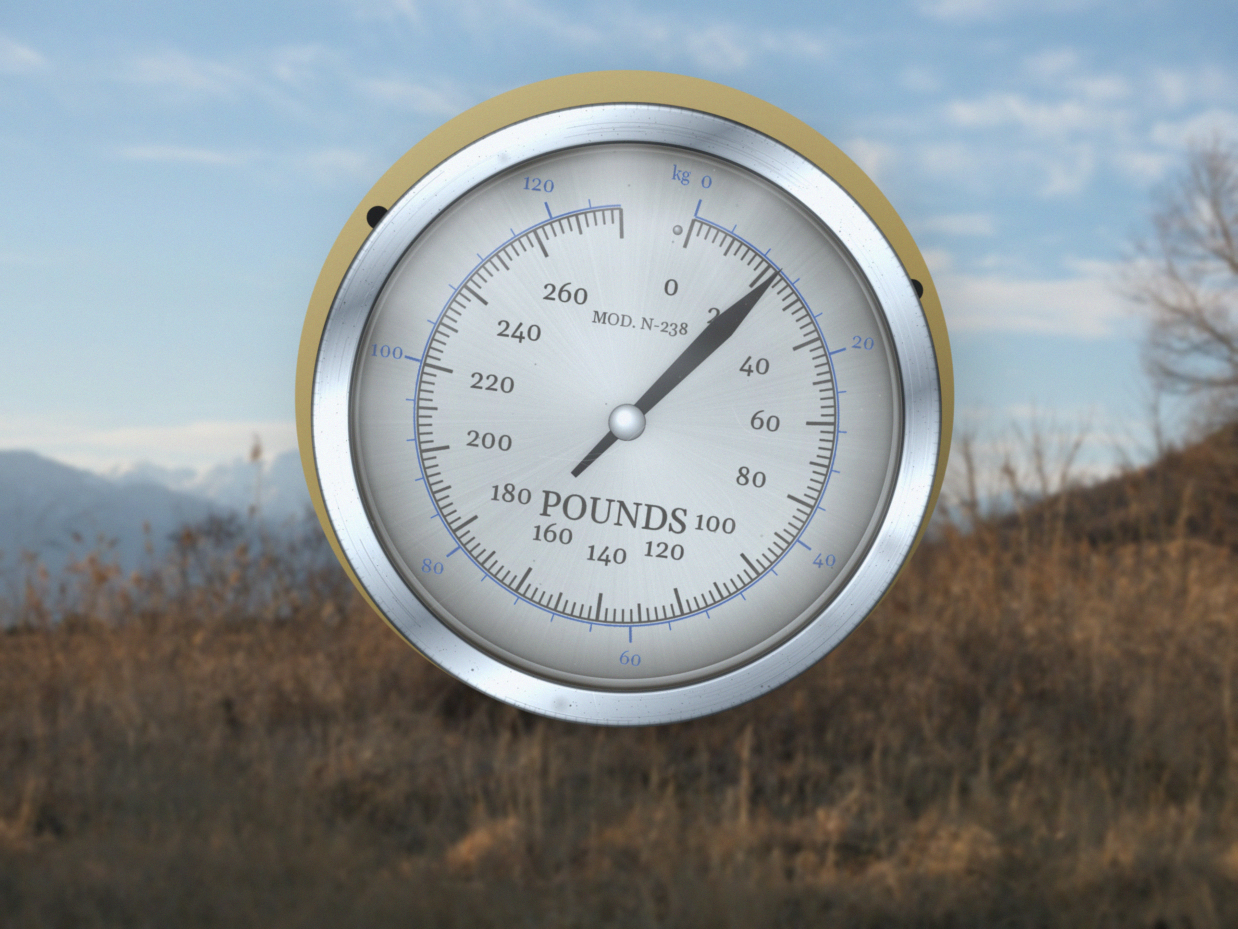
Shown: 22 lb
